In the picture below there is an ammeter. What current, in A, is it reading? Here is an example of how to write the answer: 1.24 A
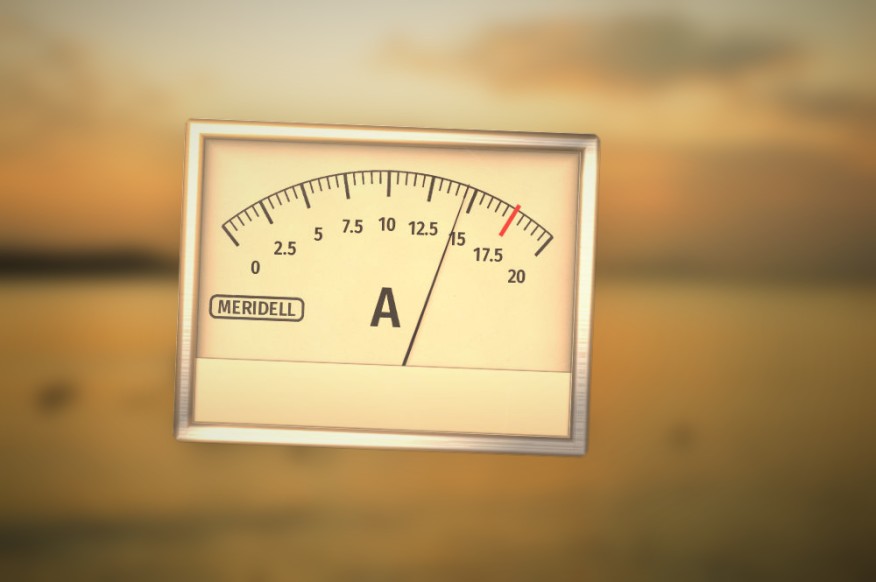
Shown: 14.5 A
